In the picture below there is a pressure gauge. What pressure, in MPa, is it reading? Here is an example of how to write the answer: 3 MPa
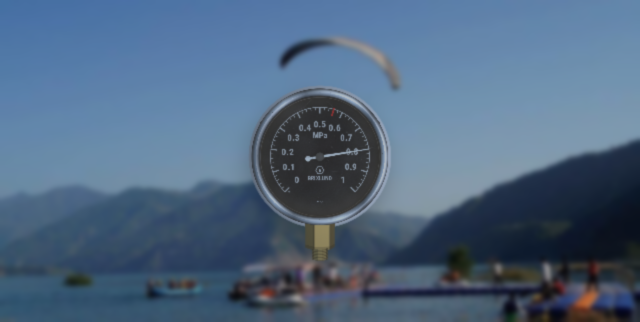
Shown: 0.8 MPa
